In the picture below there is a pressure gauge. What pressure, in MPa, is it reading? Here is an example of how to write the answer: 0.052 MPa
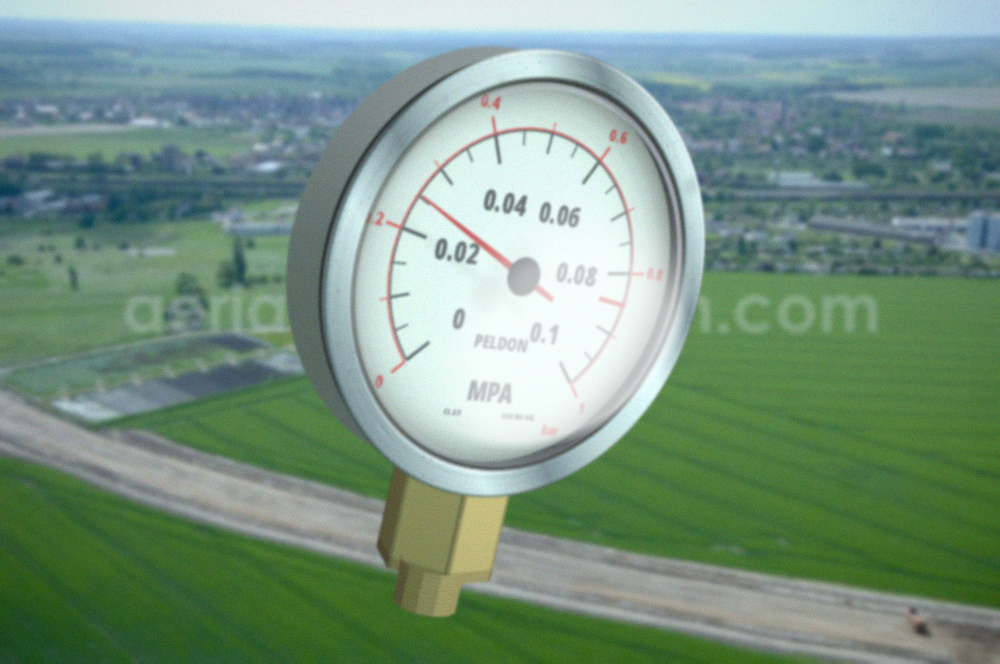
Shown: 0.025 MPa
